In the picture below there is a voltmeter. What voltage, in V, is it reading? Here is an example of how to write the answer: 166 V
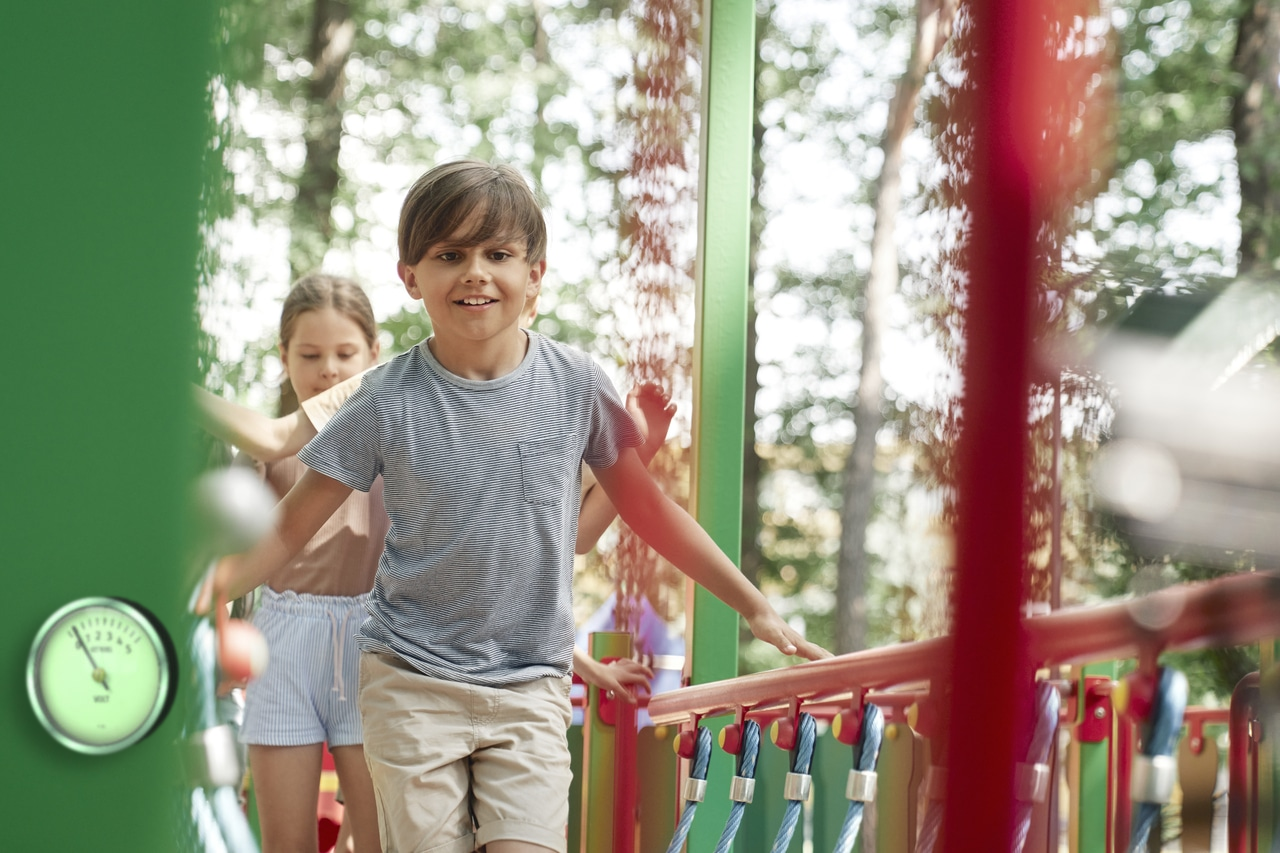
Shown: 0.5 V
